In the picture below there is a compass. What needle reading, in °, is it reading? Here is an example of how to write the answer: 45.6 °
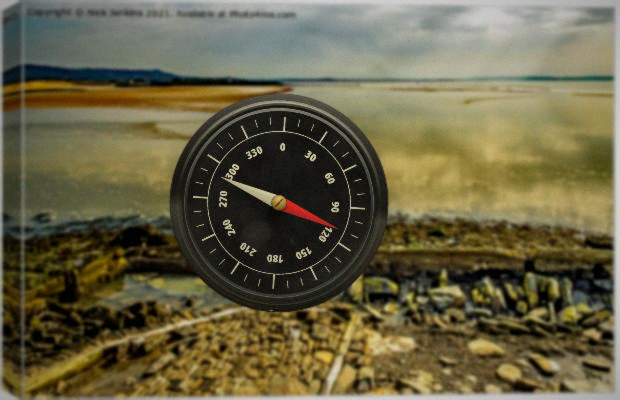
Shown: 110 °
